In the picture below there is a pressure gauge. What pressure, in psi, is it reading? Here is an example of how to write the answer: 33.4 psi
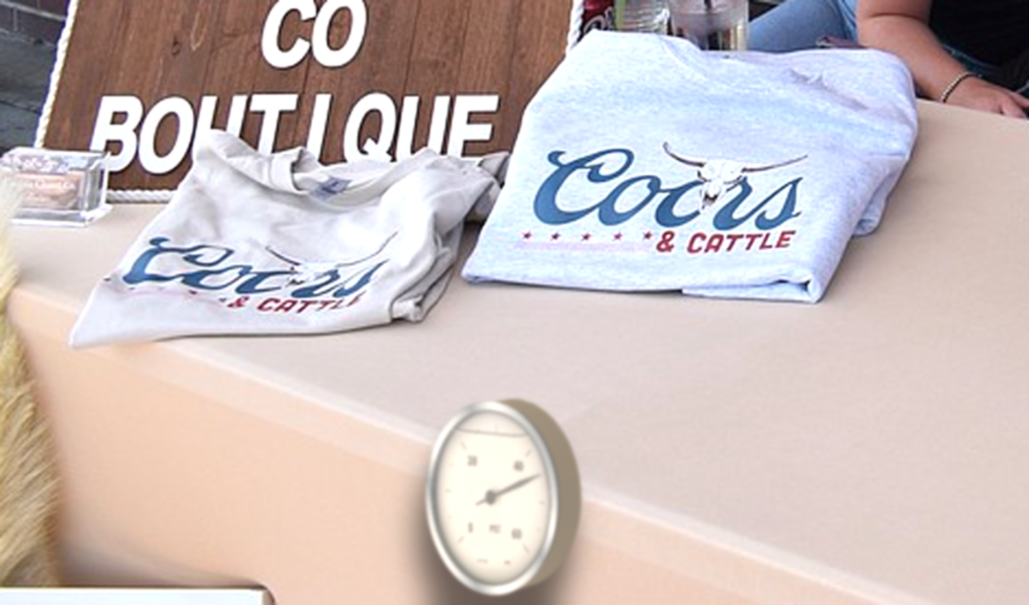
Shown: 45 psi
